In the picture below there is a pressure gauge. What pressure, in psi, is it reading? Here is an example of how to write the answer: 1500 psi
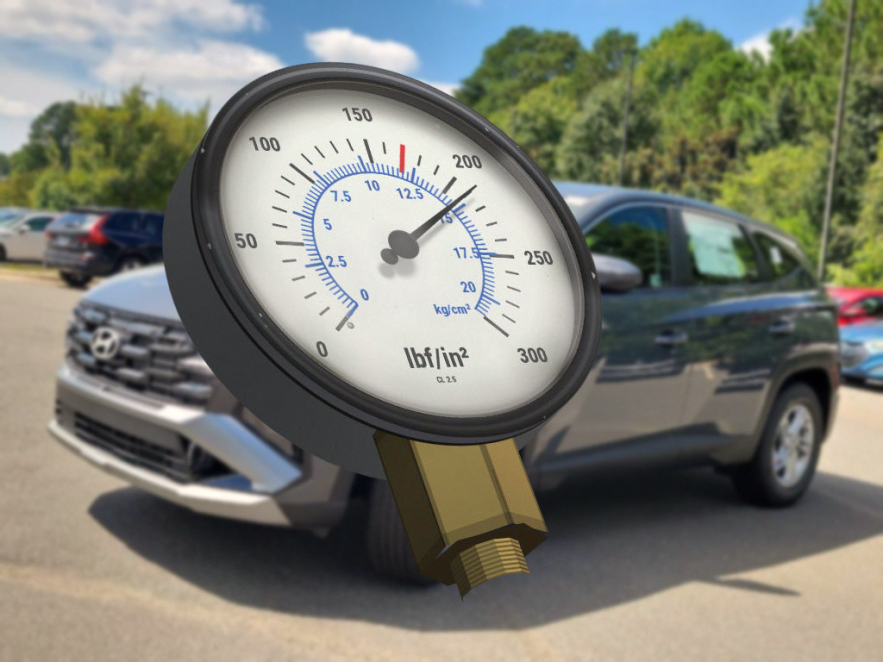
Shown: 210 psi
